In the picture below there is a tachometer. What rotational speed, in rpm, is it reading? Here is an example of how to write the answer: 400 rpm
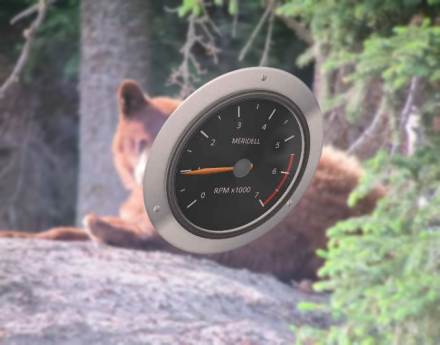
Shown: 1000 rpm
